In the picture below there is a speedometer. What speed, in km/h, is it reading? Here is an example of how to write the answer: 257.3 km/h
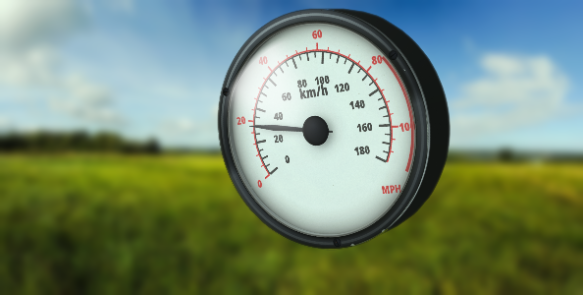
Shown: 30 km/h
